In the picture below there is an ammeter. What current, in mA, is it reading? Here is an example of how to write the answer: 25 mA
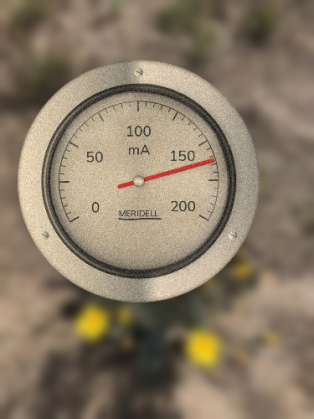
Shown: 162.5 mA
